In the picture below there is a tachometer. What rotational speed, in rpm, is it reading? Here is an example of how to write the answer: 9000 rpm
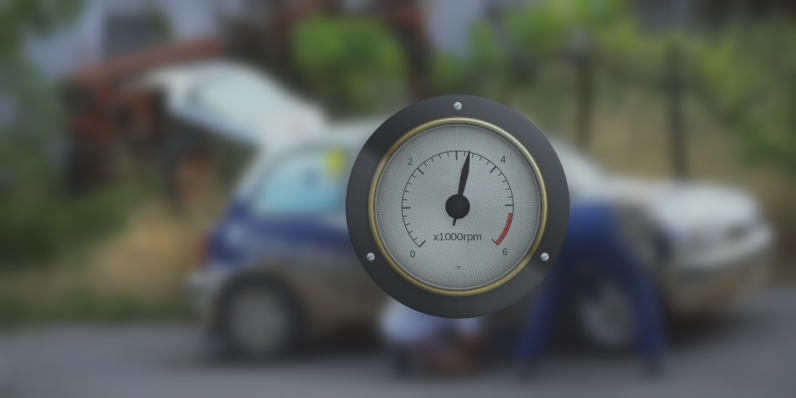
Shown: 3300 rpm
